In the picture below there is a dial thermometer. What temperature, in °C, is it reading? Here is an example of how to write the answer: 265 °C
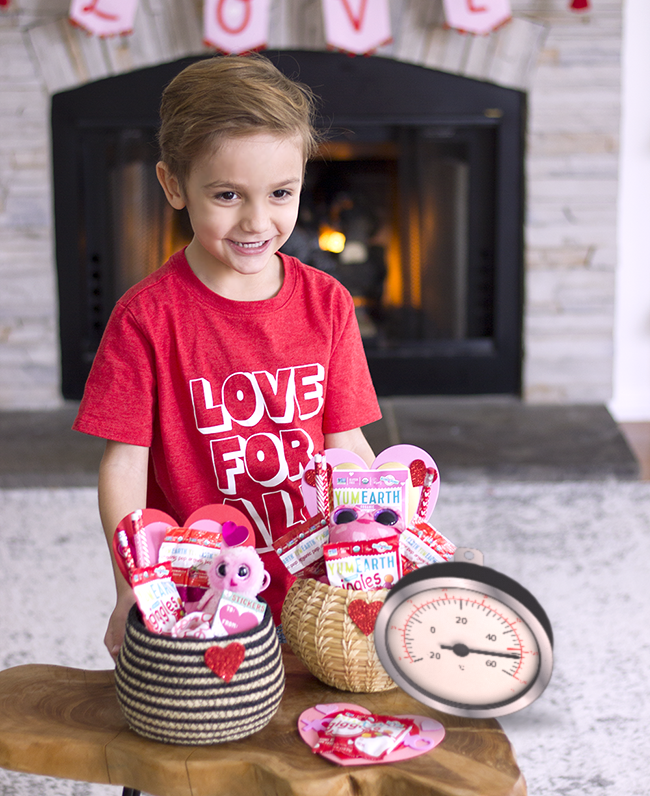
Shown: 50 °C
